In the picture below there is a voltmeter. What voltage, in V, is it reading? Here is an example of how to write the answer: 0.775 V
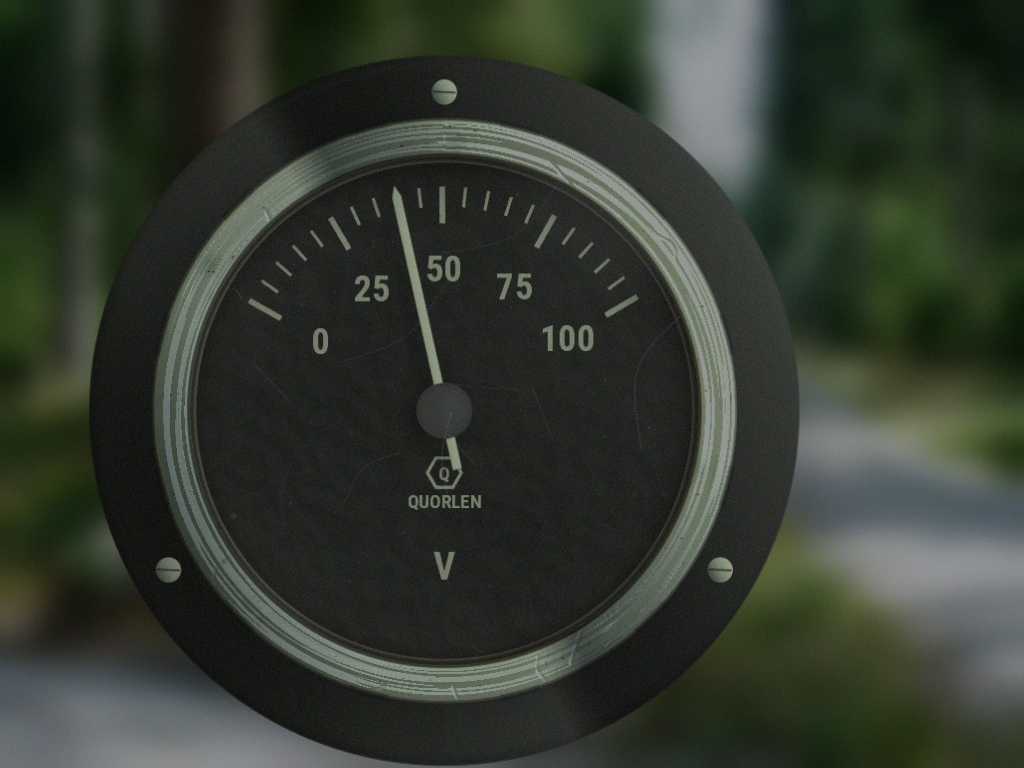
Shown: 40 V
